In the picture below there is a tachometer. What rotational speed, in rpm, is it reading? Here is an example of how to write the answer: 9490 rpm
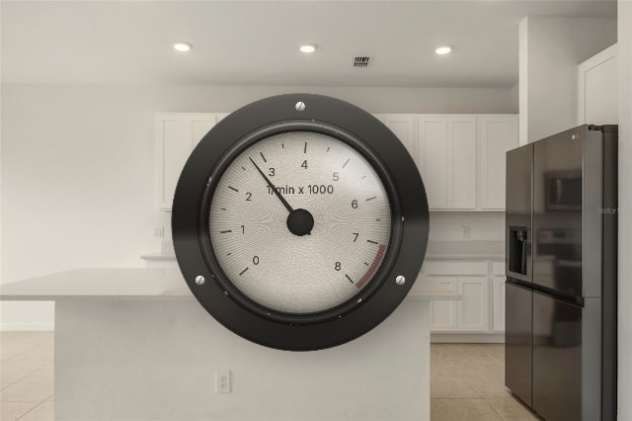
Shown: 2750 rpm
